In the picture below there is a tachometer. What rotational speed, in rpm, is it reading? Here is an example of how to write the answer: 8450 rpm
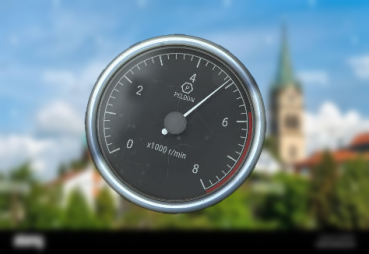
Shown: 4900 rpm
